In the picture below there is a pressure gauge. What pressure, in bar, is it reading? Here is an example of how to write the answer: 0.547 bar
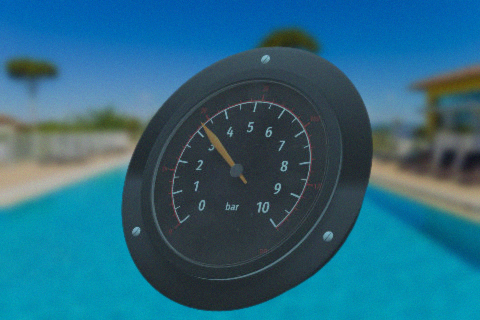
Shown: 3.25 bar
